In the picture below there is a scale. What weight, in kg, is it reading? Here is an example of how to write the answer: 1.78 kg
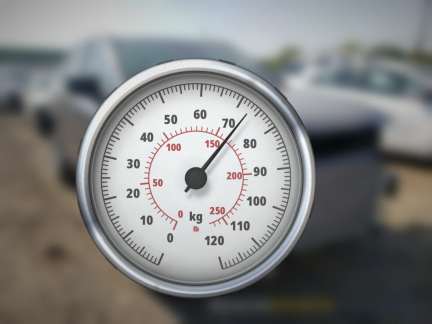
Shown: 73 kg
